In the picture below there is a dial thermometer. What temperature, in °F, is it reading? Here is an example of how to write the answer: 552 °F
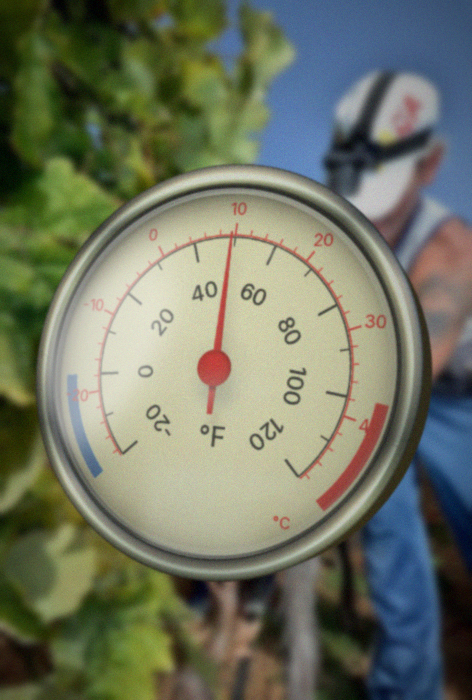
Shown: 50 °F
